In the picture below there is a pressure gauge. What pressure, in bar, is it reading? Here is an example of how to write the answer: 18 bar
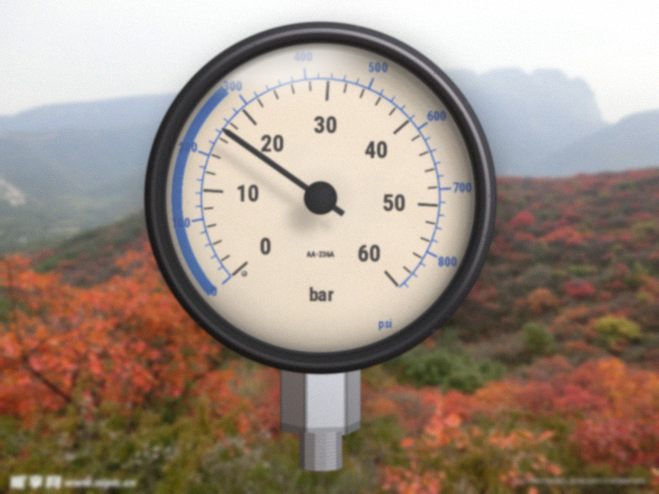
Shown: 17 bar
